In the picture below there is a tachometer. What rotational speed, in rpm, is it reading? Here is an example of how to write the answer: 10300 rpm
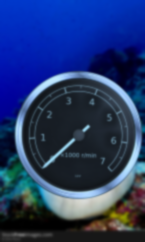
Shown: 0 rpm
